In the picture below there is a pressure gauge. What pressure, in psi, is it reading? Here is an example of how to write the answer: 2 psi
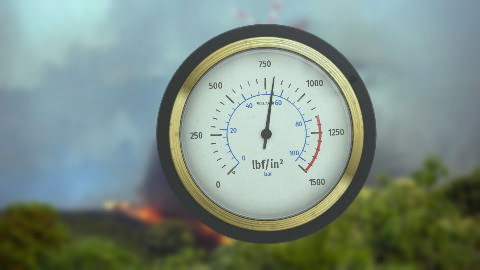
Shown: 800 psi
